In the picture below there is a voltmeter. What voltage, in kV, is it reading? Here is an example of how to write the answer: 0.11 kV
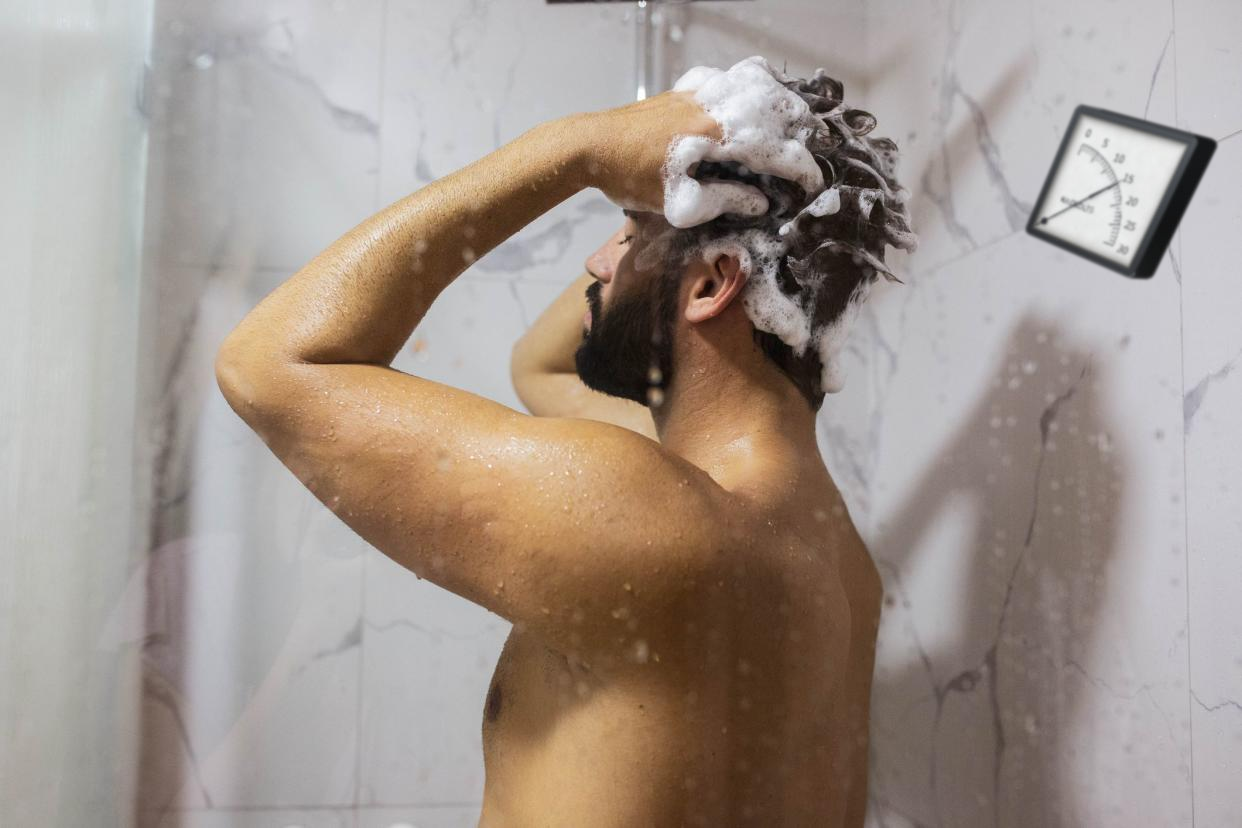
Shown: 15 kV
